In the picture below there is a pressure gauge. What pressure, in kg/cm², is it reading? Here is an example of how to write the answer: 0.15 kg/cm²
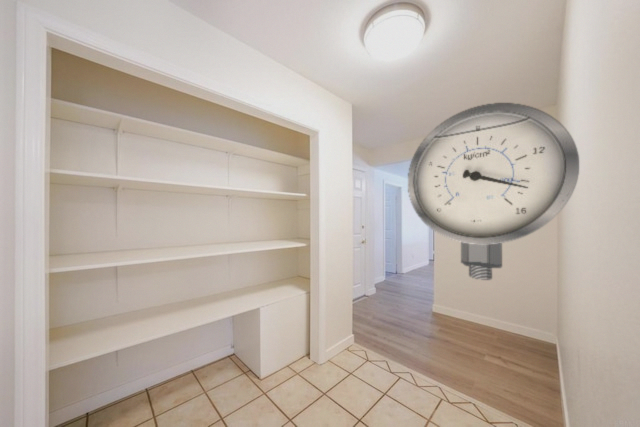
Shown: 14.5 kg/cm²
